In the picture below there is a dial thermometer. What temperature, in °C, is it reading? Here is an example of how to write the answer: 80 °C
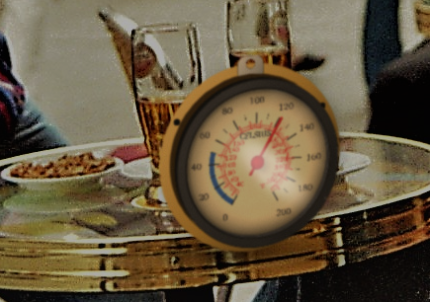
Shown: 120 °C
